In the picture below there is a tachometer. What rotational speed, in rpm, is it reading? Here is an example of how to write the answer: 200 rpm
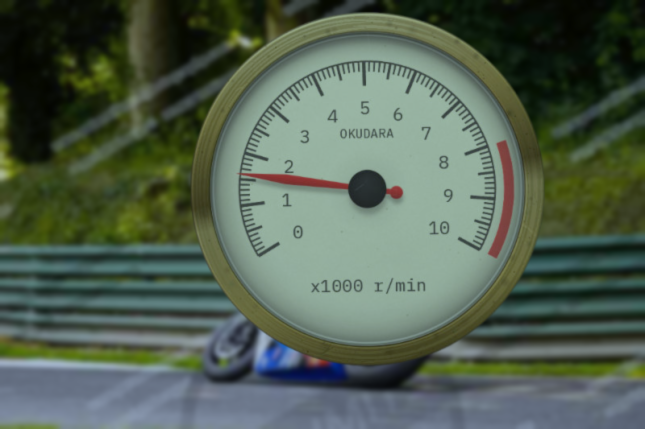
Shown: 1600 rpm
